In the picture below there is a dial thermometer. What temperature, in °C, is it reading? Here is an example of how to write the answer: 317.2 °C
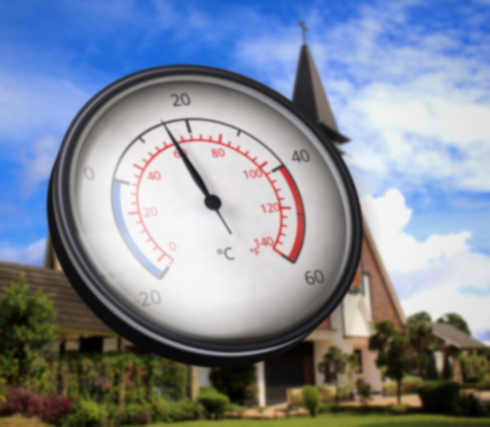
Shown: 15 °C
